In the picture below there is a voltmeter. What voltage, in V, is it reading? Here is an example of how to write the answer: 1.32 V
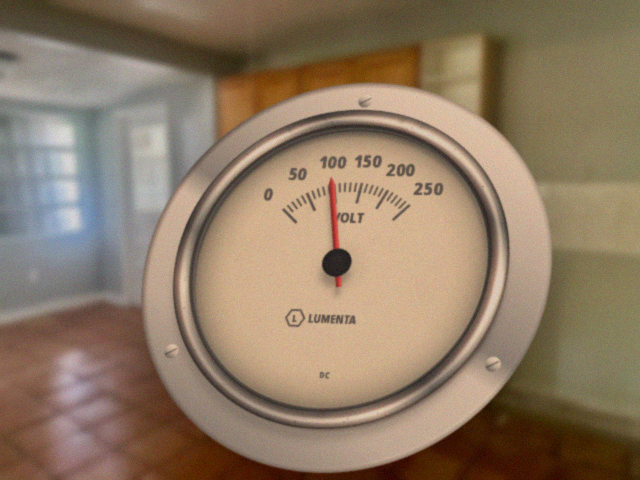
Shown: 100 V
